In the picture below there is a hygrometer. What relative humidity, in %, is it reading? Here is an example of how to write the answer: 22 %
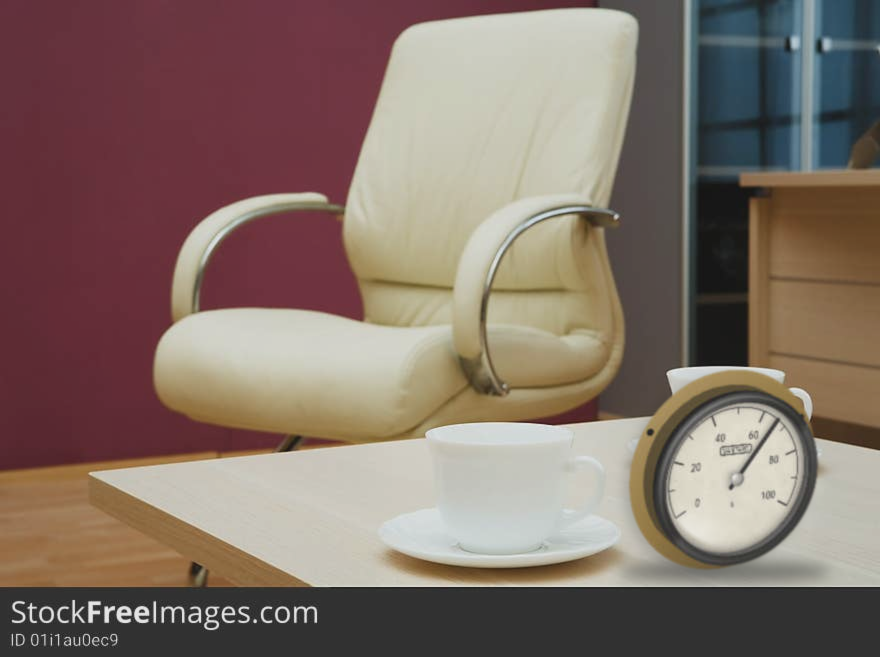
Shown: 65 %
